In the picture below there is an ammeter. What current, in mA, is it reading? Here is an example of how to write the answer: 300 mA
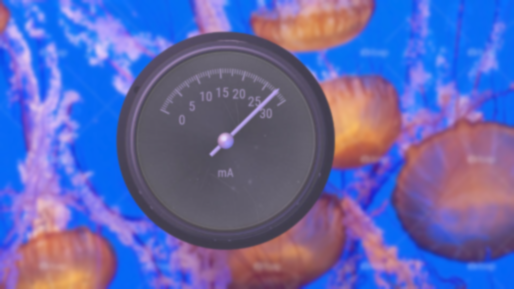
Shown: 27.5 mA
